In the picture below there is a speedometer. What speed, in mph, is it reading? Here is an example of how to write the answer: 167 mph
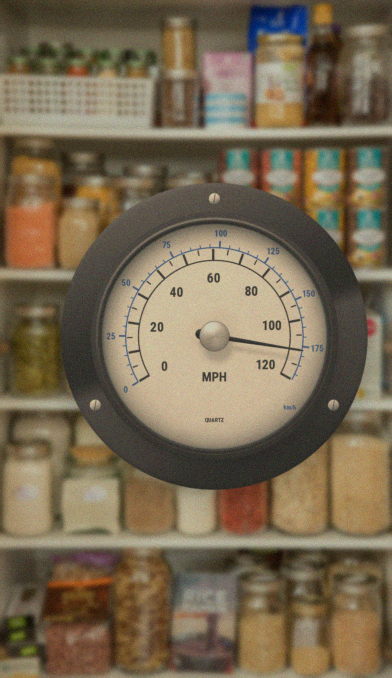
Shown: 110 mph
